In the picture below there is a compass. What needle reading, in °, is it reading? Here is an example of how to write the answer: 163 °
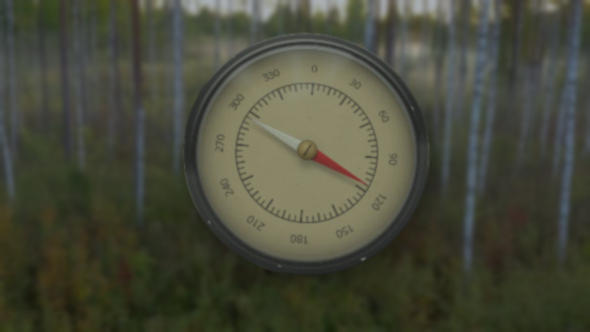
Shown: 115 °
